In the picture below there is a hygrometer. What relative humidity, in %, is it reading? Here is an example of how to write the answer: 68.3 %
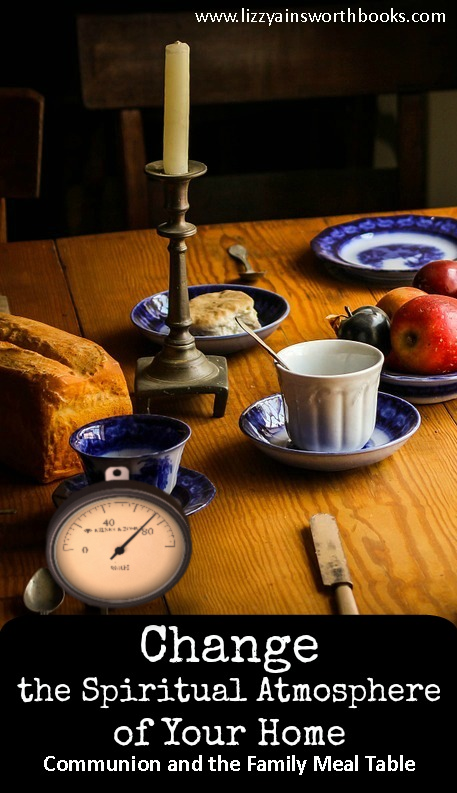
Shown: 72 %
